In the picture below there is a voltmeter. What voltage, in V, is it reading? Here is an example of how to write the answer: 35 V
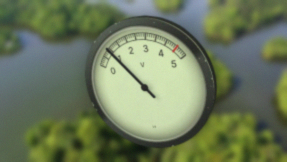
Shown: 1 V
